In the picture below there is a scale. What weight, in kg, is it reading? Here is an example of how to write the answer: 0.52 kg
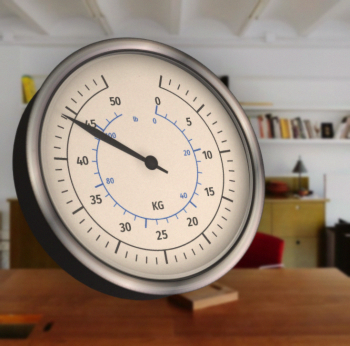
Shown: 44 kg
